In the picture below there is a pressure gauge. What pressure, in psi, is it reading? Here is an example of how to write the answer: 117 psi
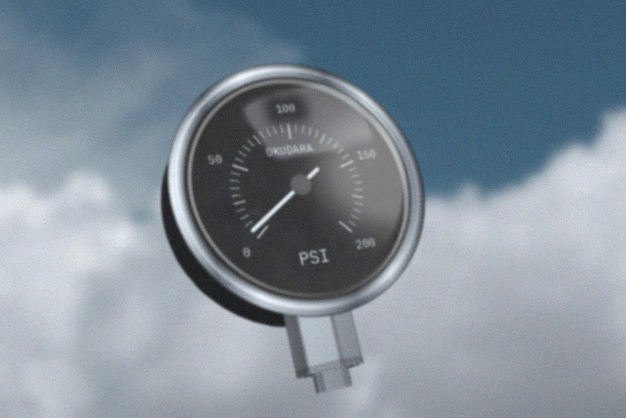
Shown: 5 psi
